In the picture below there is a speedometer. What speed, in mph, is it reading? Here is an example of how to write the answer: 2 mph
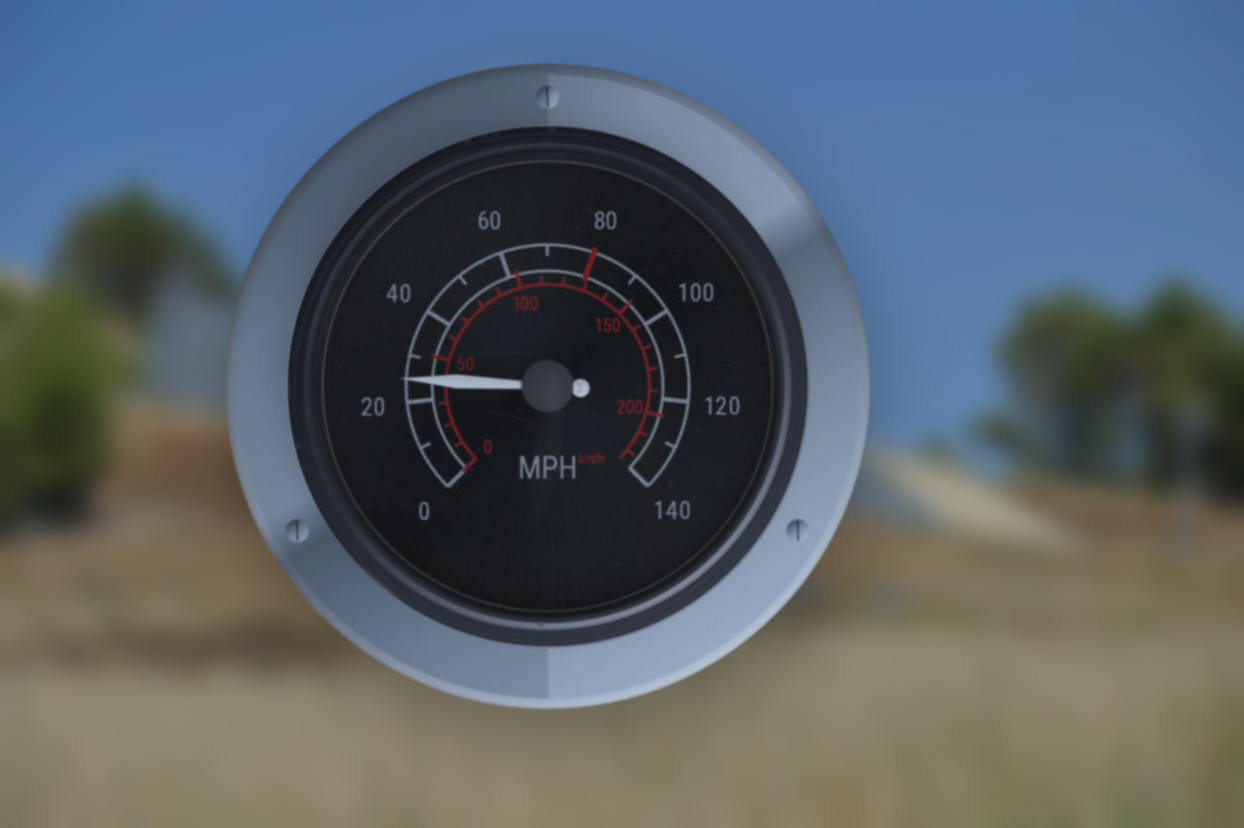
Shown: 25 mph
